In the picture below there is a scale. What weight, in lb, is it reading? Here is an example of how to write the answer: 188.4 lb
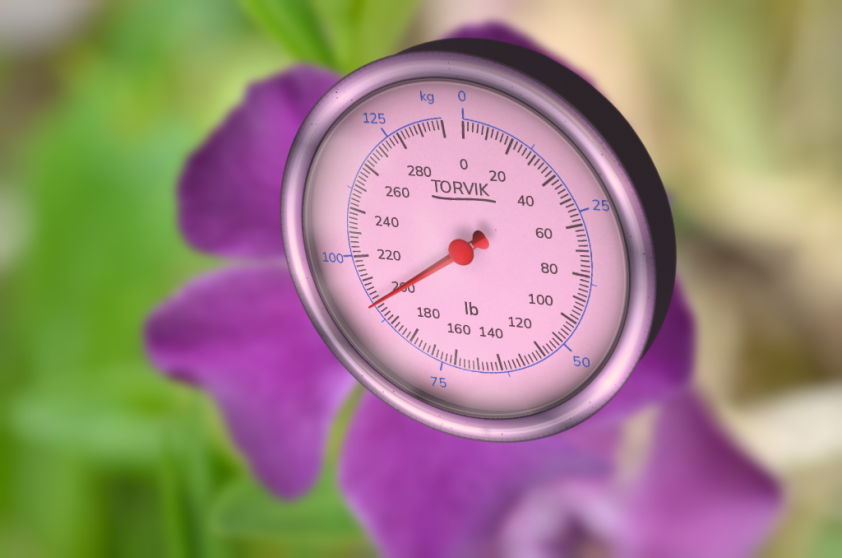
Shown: 200 lb
